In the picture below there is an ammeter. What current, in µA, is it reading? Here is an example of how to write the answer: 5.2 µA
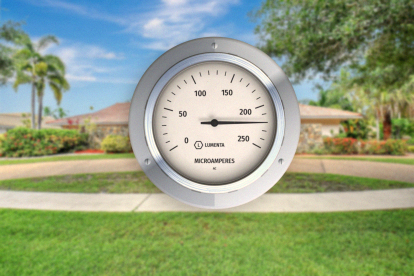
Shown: 220 µA
